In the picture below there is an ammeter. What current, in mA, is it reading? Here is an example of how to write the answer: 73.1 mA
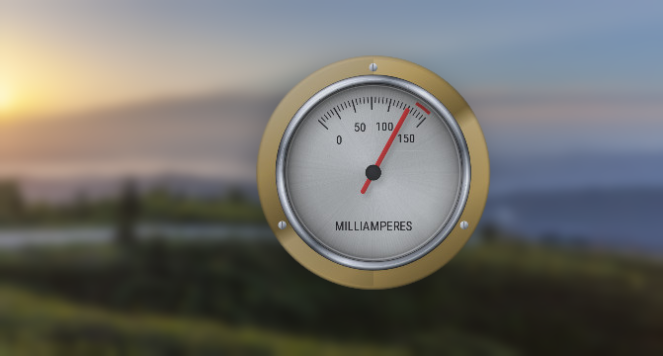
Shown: 125 mA
